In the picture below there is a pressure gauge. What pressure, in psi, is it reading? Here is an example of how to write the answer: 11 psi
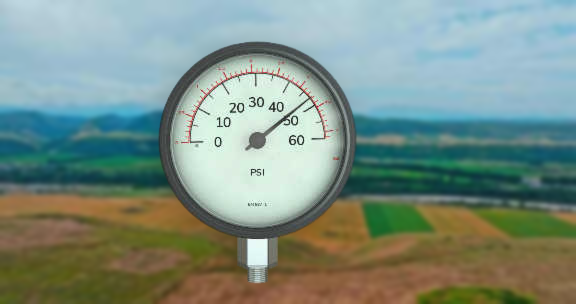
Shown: 47.5 psi
